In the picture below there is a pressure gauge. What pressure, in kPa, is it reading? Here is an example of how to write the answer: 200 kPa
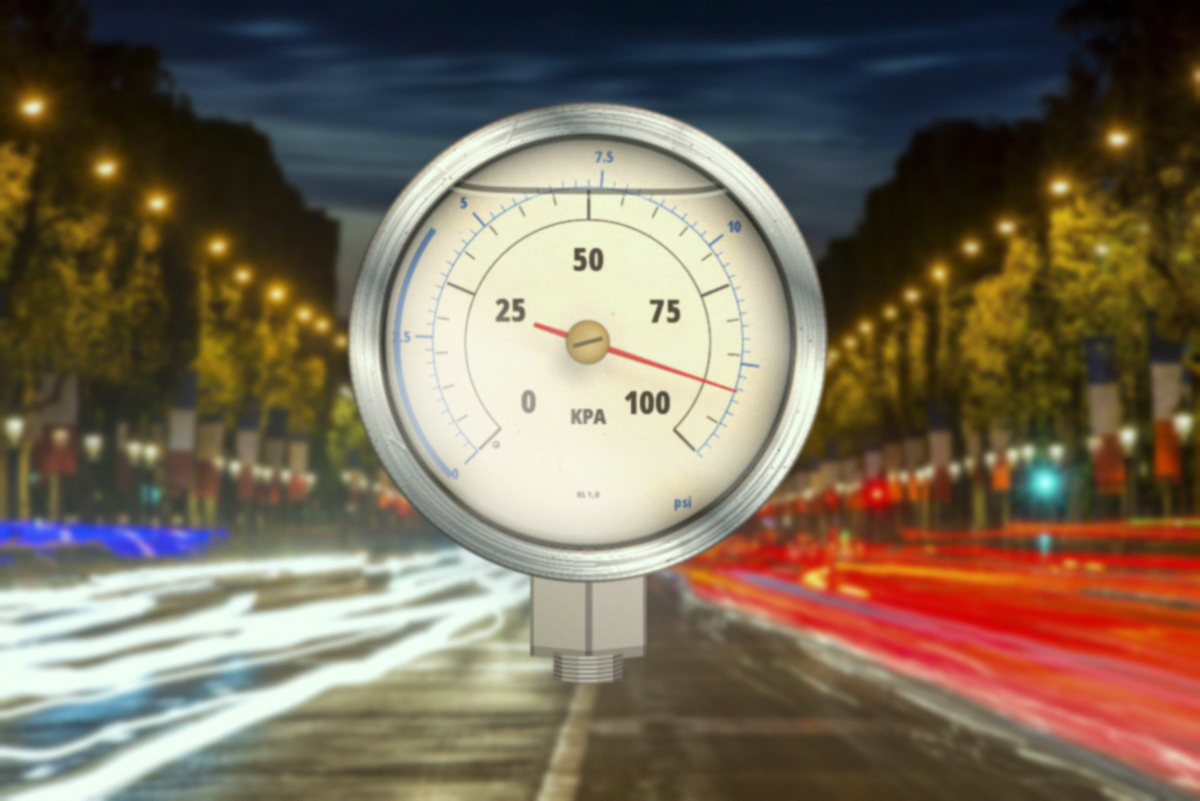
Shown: 90 kPa
